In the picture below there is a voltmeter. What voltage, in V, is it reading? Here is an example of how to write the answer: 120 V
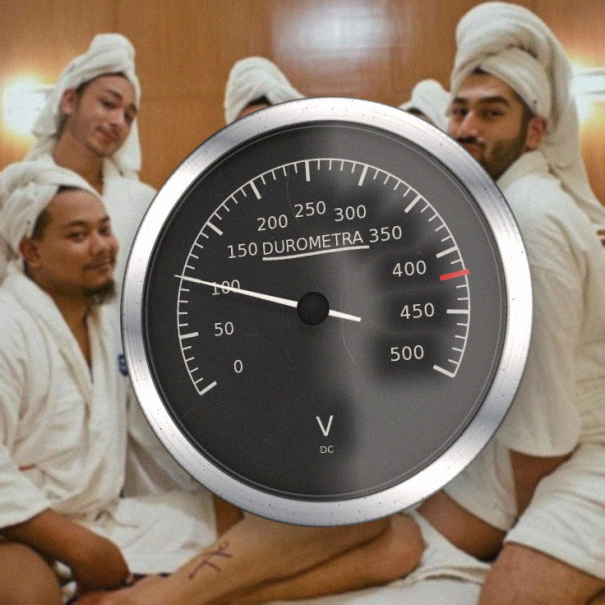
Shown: 100 V
